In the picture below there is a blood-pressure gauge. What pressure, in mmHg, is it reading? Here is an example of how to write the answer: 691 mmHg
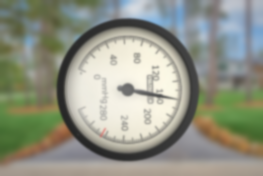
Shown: 160 mmHg
